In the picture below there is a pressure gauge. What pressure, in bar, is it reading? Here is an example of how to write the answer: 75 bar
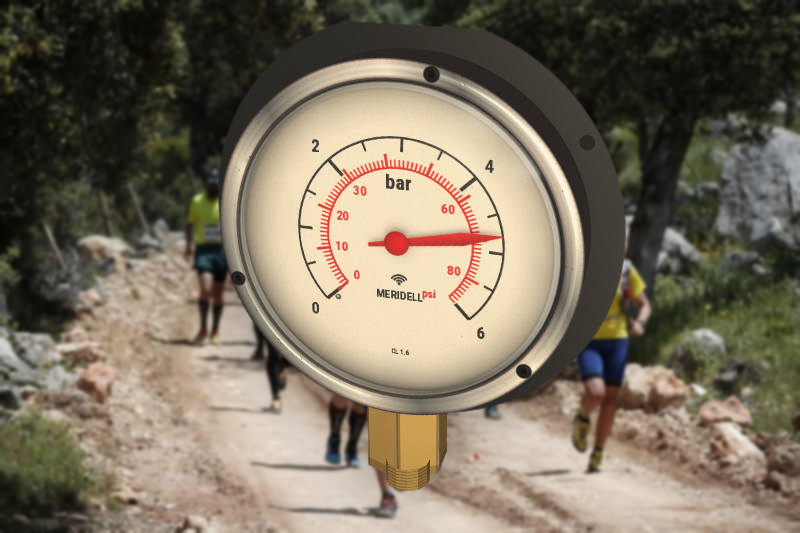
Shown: 4.75 bar
